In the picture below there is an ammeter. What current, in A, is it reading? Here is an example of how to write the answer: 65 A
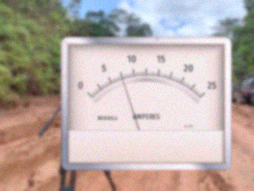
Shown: 7.5 A
